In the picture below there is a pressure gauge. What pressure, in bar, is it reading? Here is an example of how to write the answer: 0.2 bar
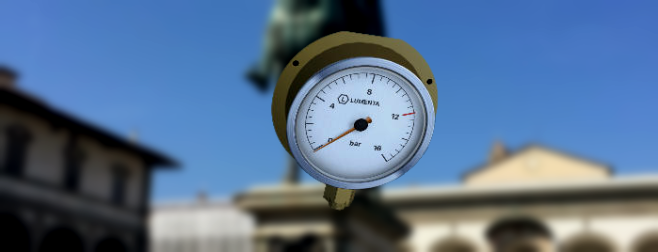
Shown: 0 bar
